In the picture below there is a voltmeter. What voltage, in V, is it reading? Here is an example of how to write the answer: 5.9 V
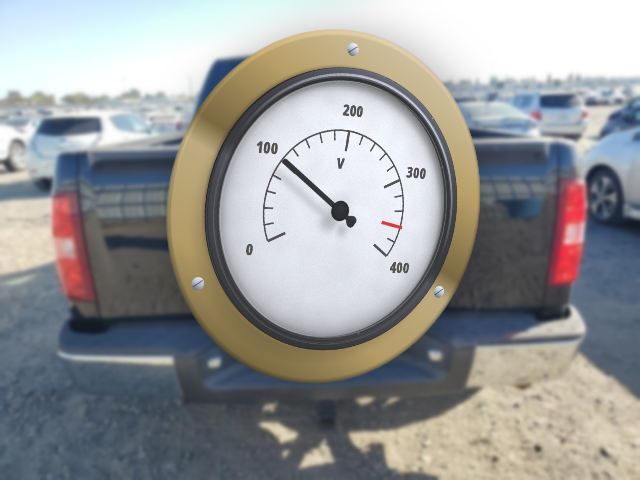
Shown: 100 V
